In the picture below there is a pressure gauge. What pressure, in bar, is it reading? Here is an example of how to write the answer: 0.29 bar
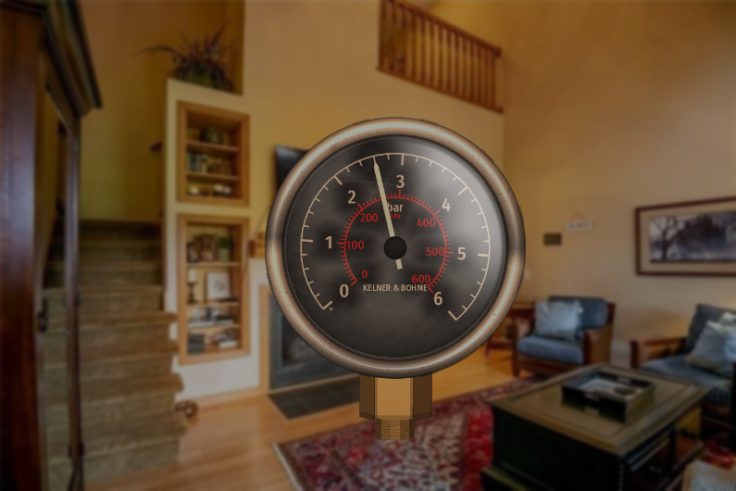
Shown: 2.6 bar
